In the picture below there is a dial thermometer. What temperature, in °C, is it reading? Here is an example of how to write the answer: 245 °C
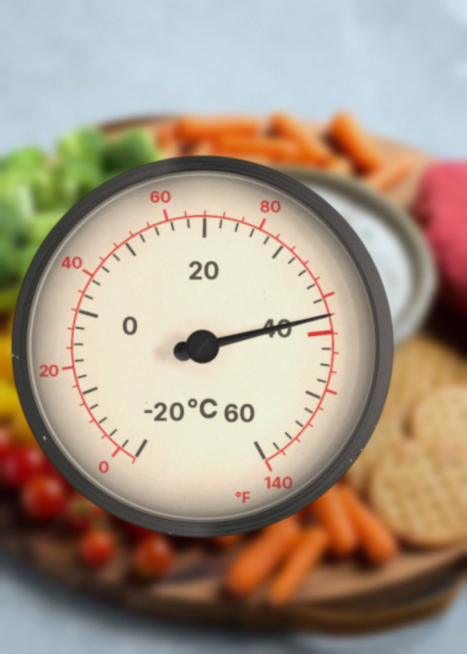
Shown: 40 °C
